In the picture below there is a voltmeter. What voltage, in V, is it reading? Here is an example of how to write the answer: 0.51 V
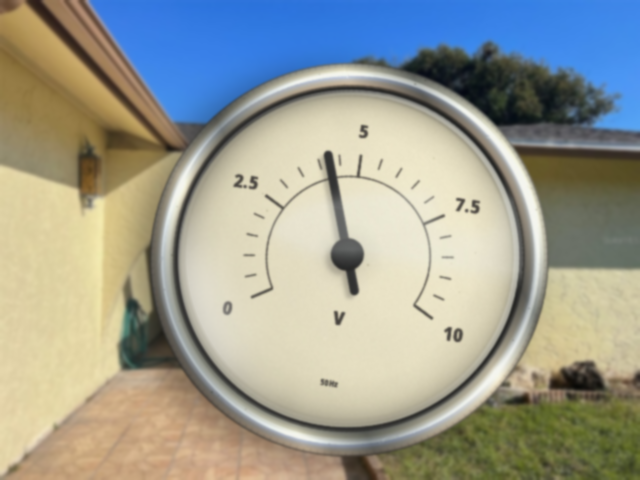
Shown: 4.25 V
